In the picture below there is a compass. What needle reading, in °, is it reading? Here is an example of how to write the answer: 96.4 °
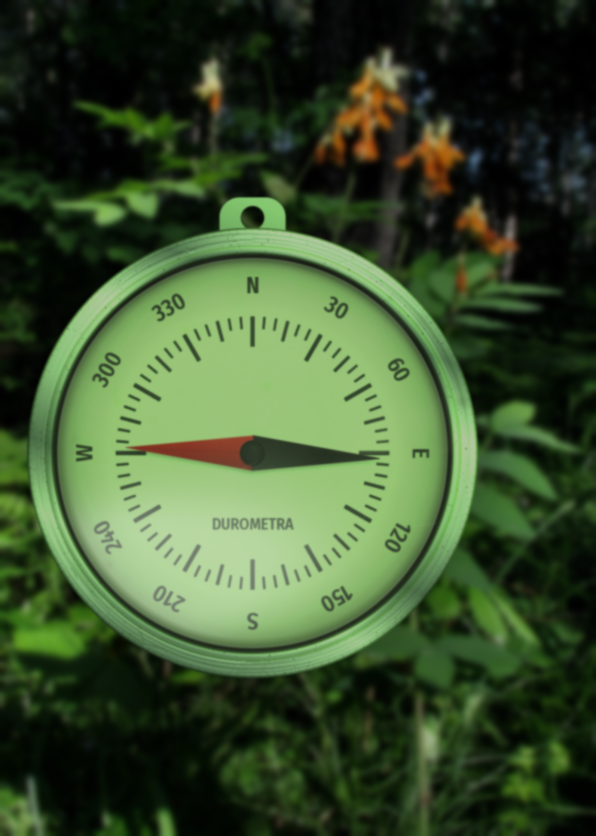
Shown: 272.5 °
